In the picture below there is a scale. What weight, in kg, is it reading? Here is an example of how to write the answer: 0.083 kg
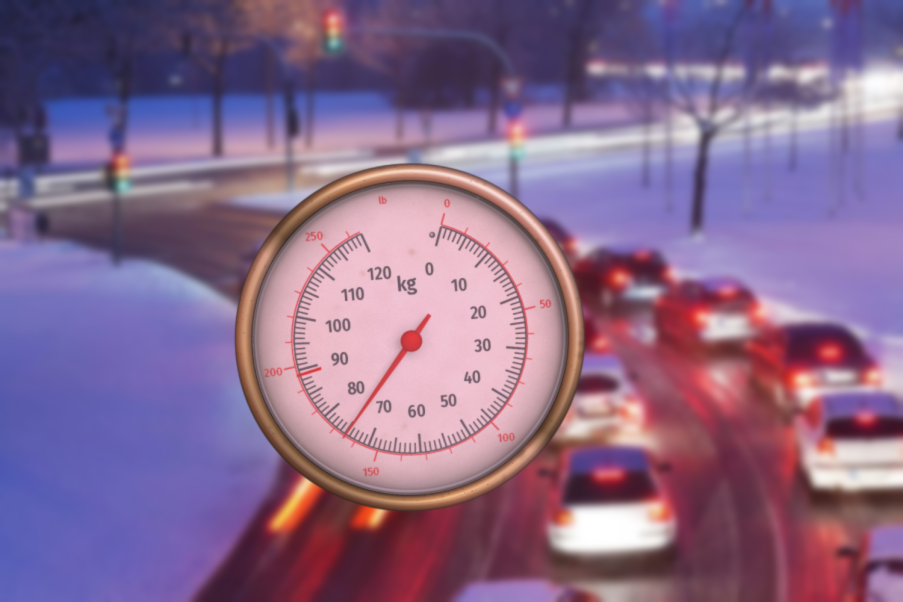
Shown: 75 kg
